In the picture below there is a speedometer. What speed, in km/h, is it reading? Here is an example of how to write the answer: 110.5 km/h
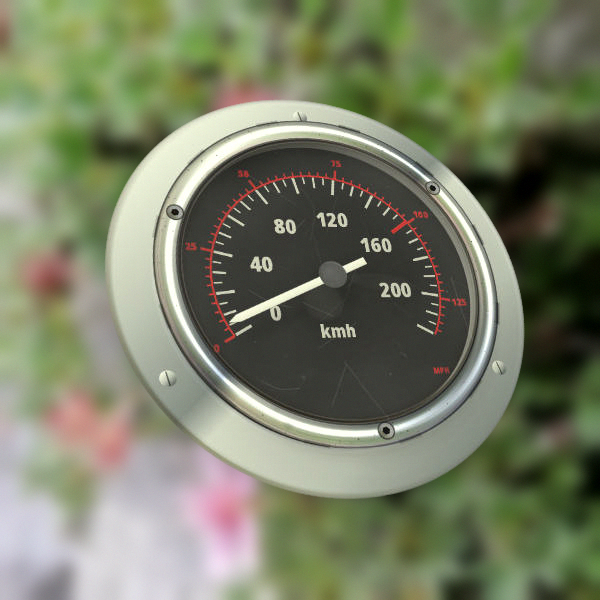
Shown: 5 km/h
